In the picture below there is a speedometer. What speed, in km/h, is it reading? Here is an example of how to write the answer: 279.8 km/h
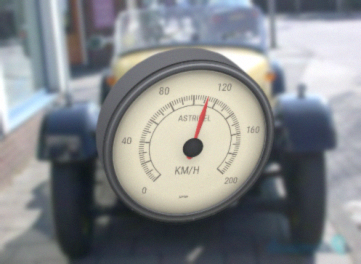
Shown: 110 km/h
